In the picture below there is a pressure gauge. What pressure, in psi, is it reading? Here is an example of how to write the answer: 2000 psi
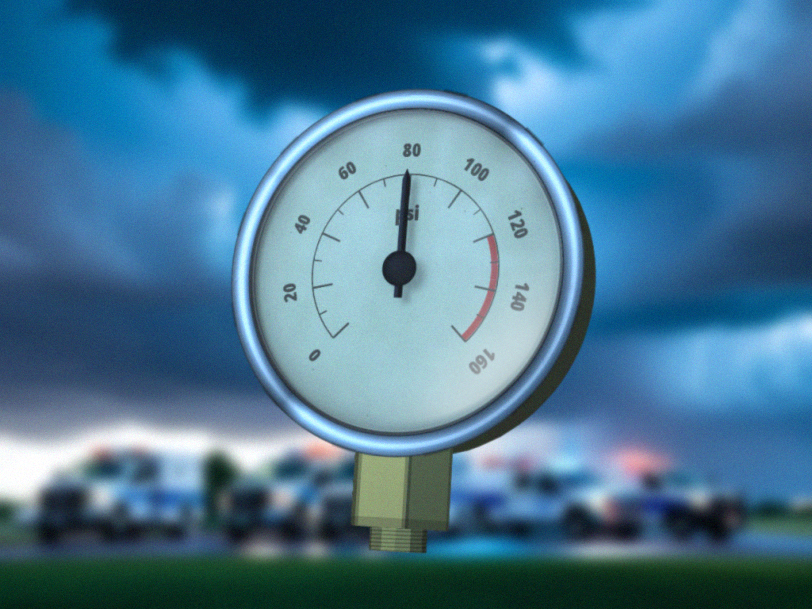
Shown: 80 psi
